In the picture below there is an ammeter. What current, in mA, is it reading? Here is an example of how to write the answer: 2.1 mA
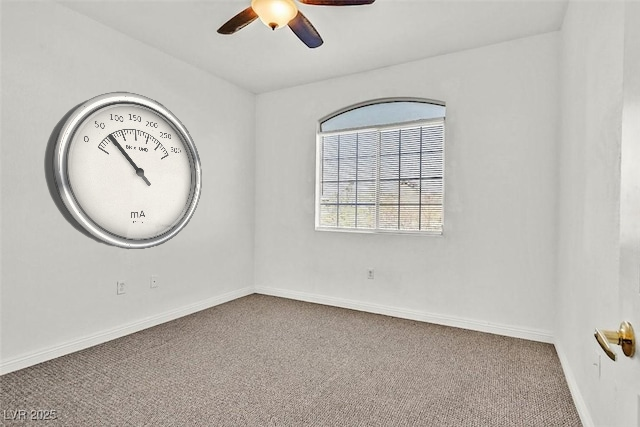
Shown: 50 mA
